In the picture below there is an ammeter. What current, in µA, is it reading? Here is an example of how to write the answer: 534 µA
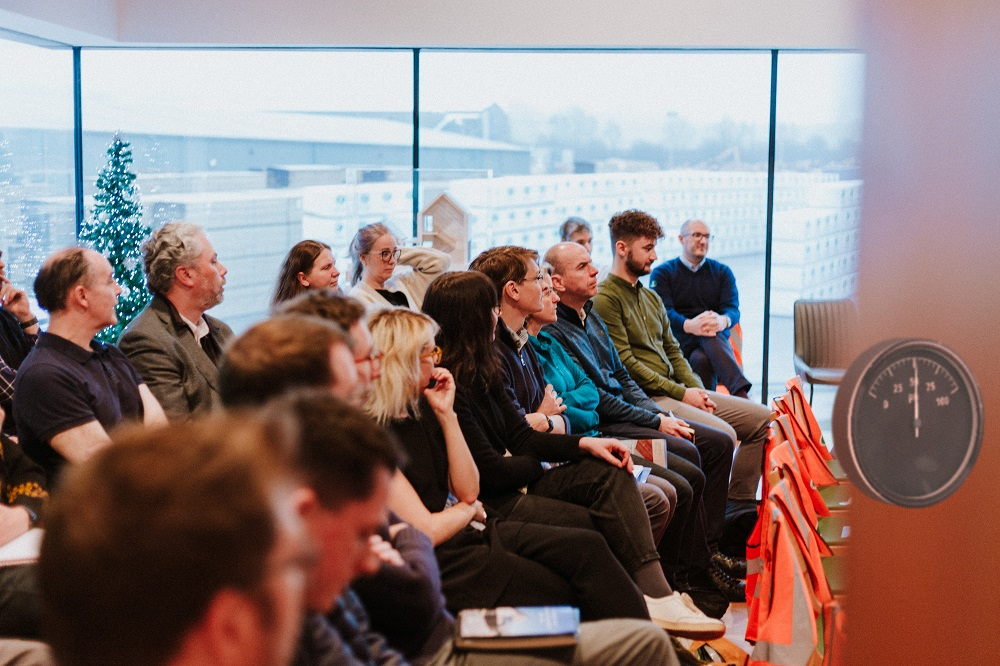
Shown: 50 µA
